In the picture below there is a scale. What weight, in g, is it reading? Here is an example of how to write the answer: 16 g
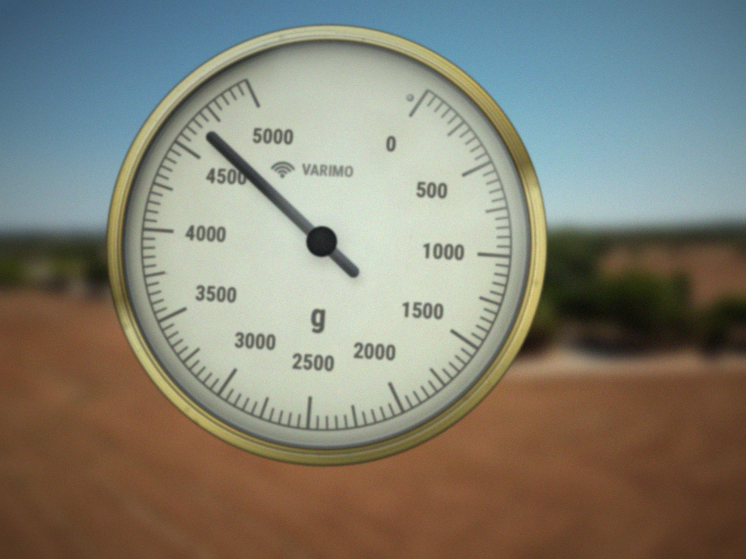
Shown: 4650 g
